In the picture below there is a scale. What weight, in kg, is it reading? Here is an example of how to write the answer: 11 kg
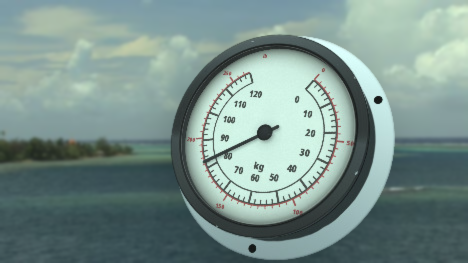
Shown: 82 kg
